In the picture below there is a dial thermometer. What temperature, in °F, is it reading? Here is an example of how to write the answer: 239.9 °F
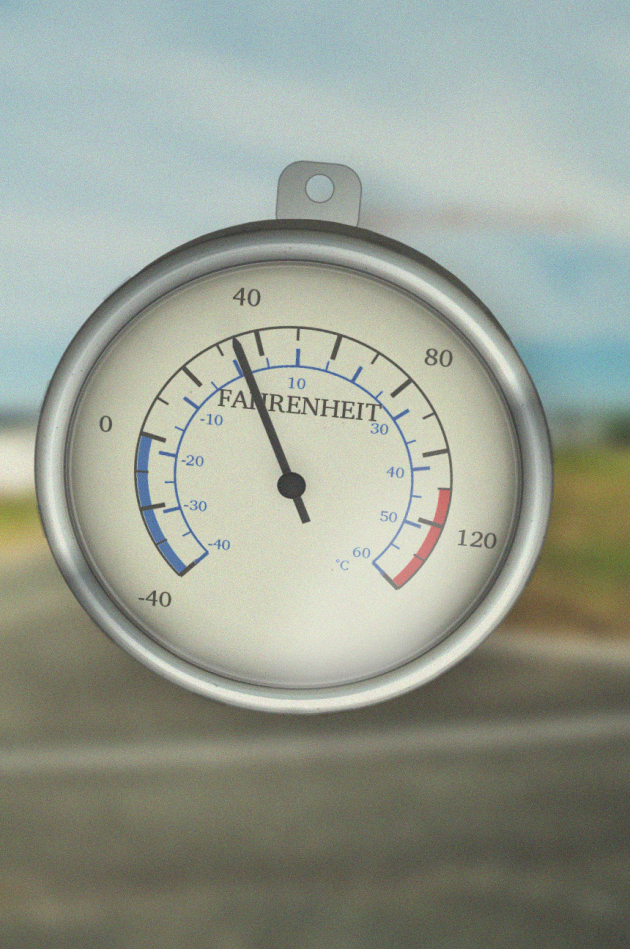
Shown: 35 °F
